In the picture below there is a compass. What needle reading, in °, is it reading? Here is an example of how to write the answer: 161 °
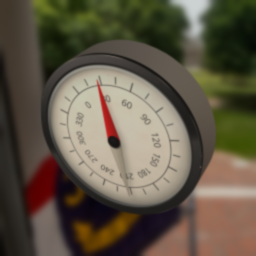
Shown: 30 °
